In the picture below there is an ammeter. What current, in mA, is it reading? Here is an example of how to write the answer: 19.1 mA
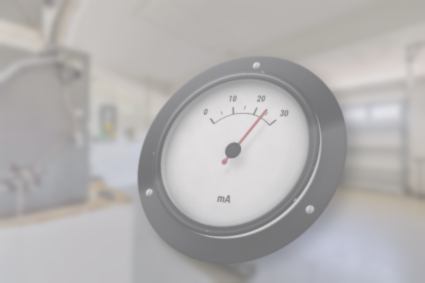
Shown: 25 mA
